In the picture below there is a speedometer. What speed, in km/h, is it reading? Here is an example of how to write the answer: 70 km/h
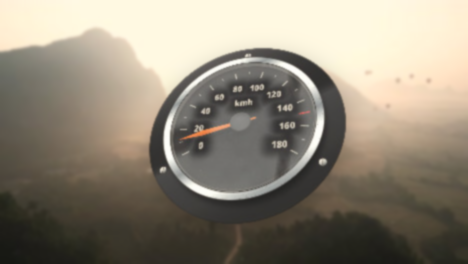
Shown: 10 km/h
